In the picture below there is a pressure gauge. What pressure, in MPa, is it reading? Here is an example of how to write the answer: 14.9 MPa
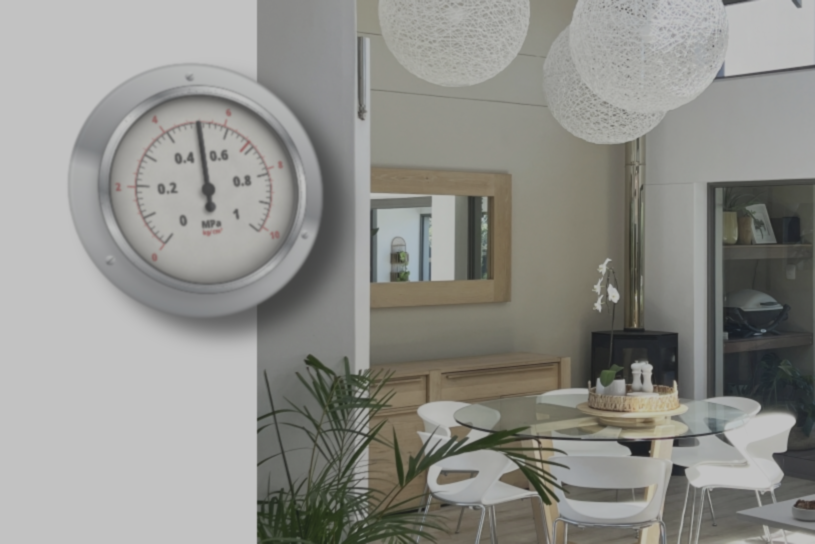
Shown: 0.5 MPa
